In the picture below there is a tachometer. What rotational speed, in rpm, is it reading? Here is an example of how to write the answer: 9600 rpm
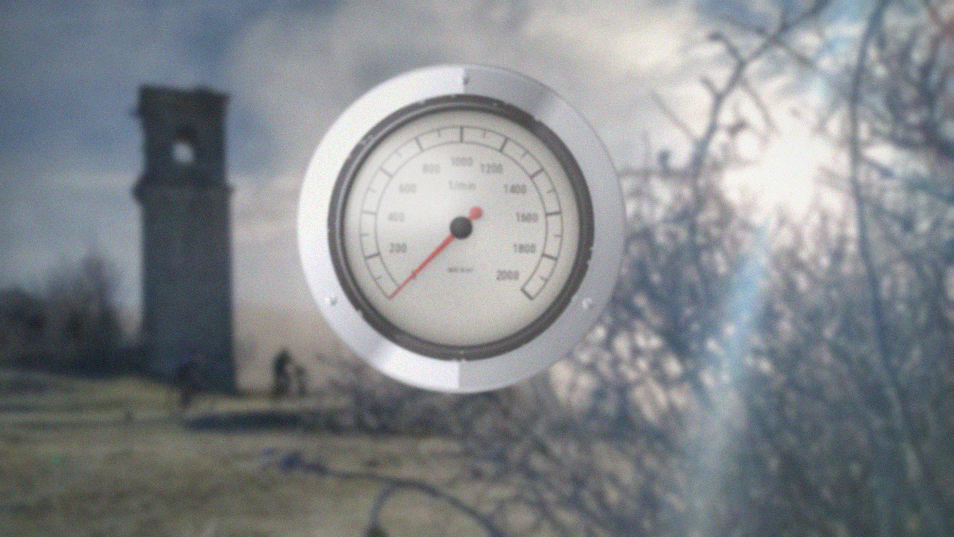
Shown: 0 rpm
